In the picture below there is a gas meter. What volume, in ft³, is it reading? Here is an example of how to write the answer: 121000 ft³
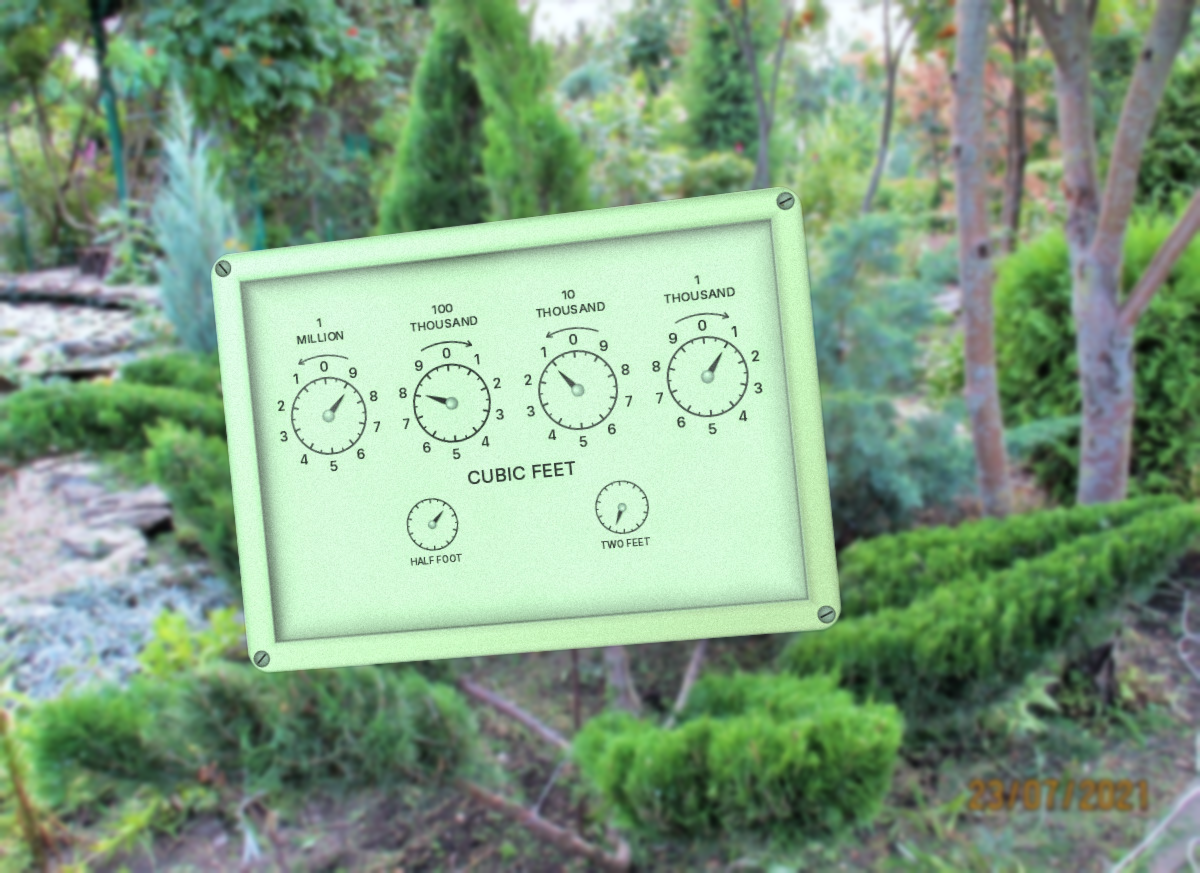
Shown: 881100 ft³
